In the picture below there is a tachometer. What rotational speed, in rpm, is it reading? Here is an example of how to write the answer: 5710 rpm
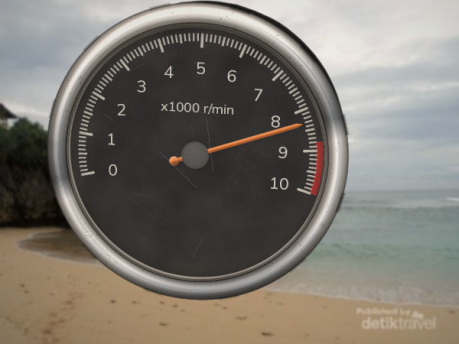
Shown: 8300 rpm
